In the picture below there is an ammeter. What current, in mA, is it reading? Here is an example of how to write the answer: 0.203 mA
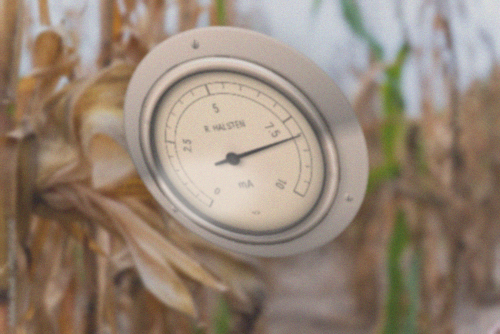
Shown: 8 mA
